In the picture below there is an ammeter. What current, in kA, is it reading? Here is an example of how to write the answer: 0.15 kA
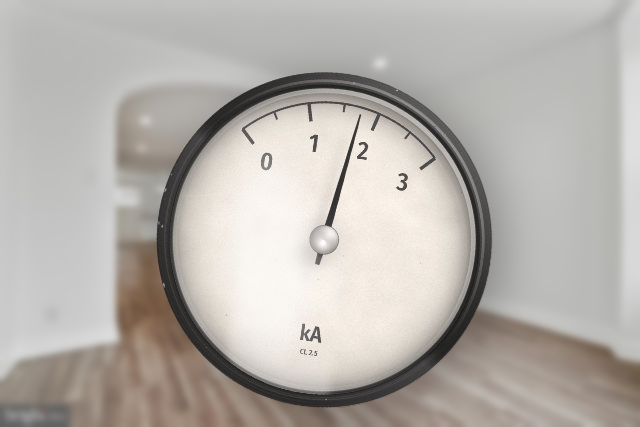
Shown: 1.75 kA
